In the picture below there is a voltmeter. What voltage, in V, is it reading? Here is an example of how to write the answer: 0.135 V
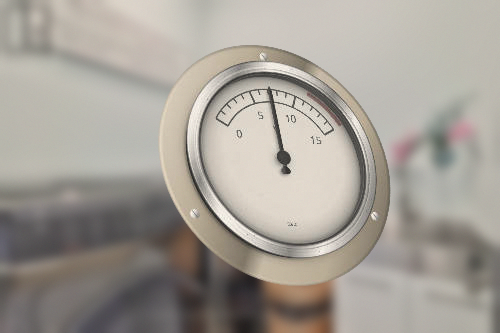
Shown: 7 V
